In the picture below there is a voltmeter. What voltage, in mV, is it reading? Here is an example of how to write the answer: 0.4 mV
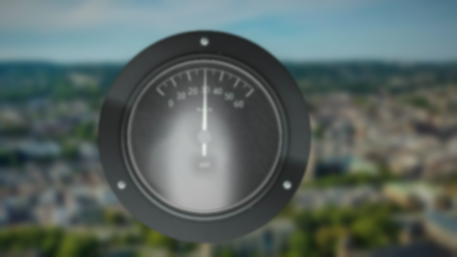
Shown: 30 mV
